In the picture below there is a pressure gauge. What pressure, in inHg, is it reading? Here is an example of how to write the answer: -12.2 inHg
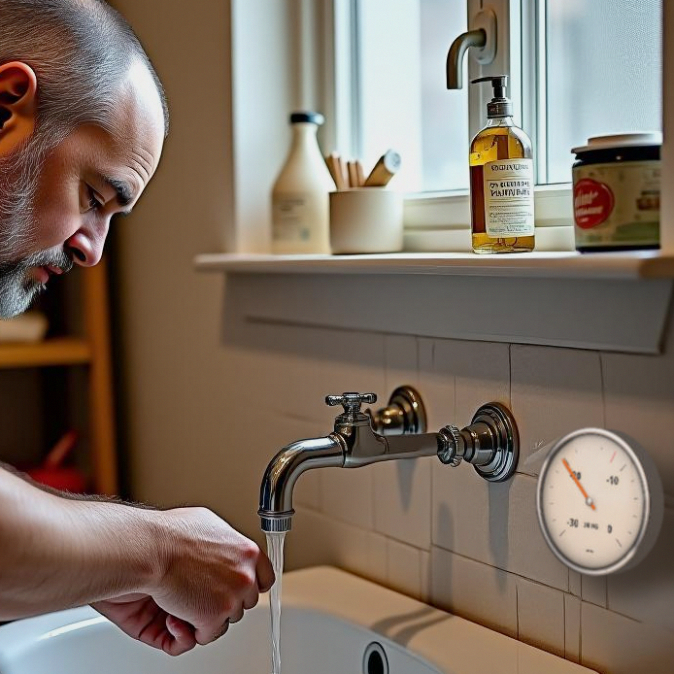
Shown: -20 inHg
